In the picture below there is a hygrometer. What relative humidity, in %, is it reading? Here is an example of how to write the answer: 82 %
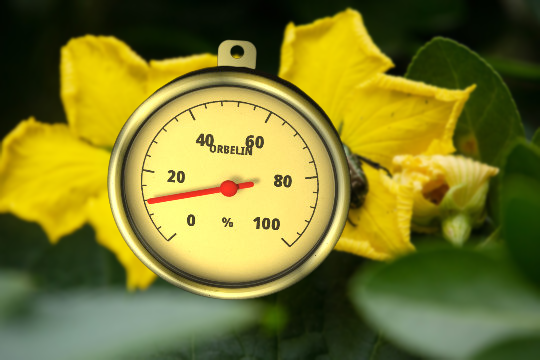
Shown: 12 %
